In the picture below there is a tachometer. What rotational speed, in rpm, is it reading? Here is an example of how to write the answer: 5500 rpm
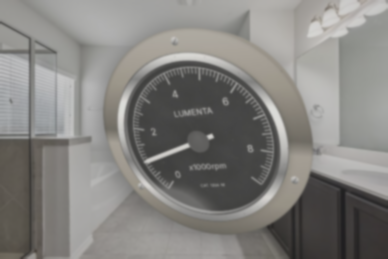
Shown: 1000 rpm
